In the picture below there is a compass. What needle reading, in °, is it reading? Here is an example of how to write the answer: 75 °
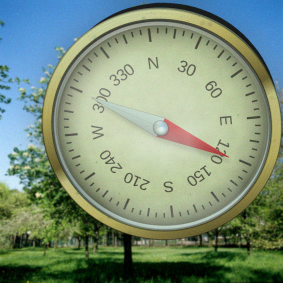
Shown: 120 °
